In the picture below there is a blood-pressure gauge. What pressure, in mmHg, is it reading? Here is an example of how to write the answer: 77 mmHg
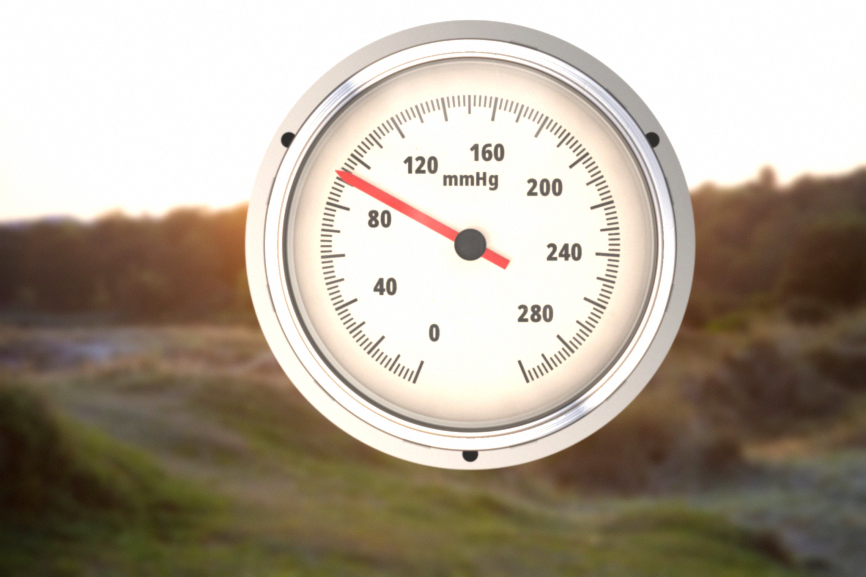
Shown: 92 mmHg
